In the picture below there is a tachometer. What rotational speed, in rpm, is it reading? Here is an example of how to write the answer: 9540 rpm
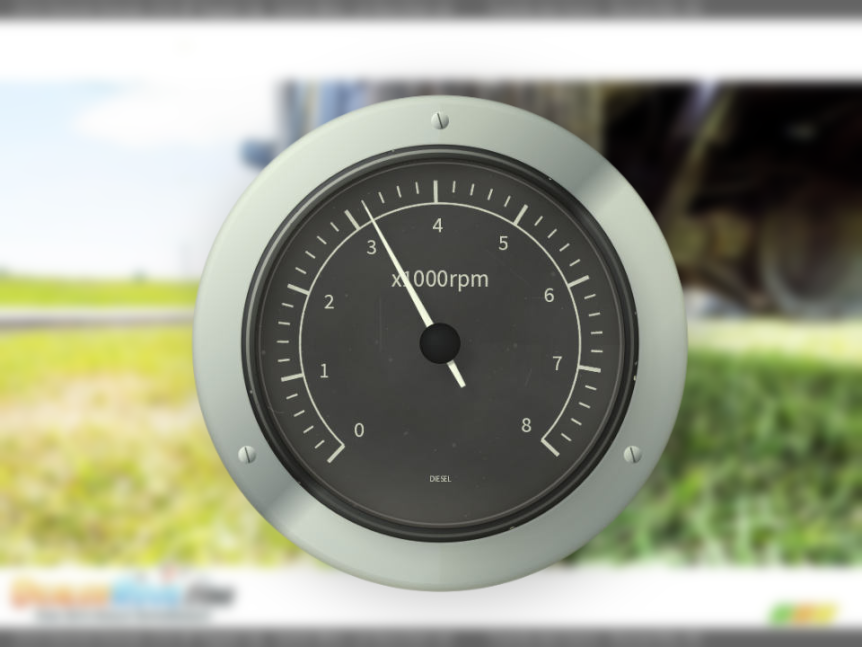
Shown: 3200 rpm
